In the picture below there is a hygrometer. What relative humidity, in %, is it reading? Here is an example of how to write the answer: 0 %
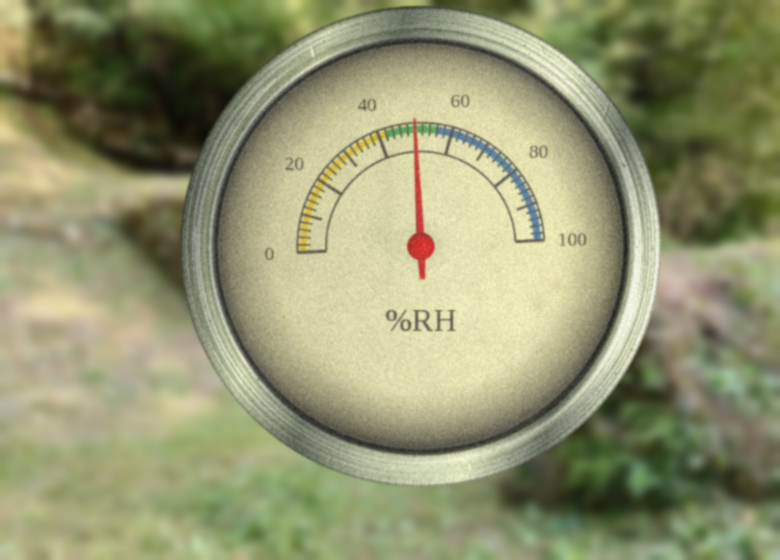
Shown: 50 %
